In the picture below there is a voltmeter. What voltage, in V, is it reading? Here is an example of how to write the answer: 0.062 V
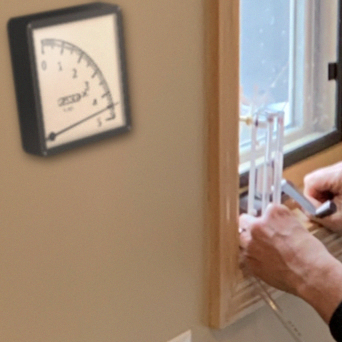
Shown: 4.5 V
